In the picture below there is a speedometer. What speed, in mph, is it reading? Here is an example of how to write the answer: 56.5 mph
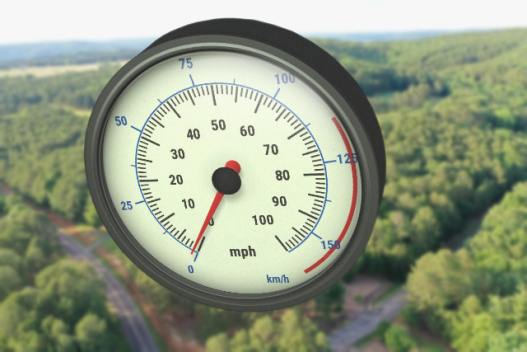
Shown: 1 mph
